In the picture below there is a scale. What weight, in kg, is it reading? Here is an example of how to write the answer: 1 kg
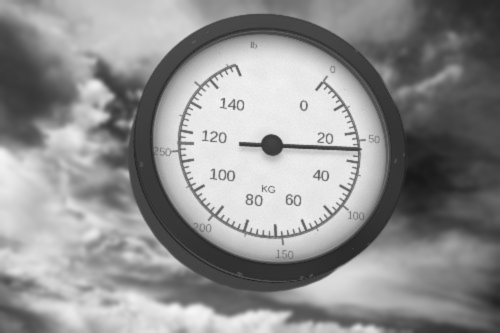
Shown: 26 kg
